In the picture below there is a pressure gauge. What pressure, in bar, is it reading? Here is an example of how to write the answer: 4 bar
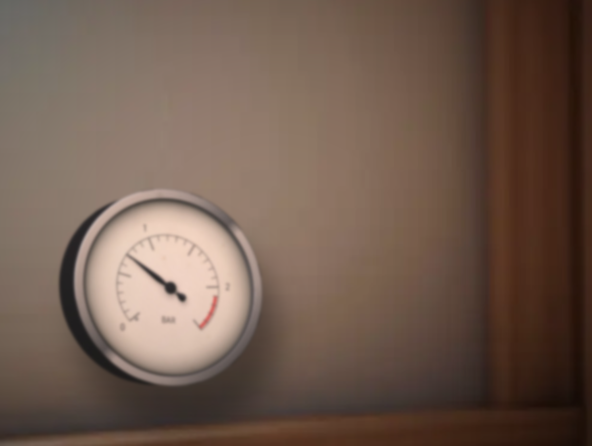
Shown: 0.7 bar
